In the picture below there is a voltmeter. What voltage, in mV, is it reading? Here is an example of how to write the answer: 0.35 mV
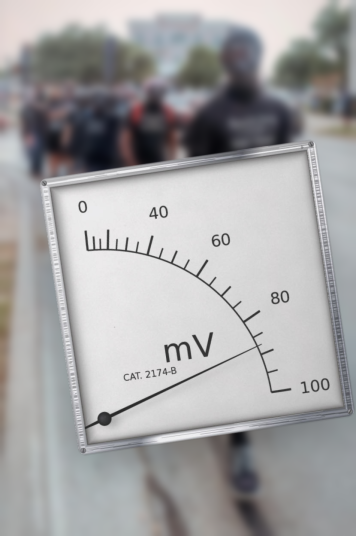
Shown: 87.5 mV
